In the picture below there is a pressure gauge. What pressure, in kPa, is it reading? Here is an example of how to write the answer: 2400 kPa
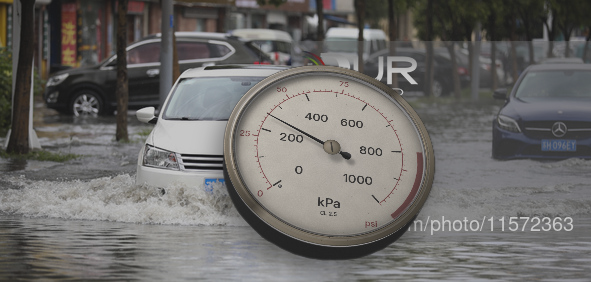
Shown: 250 kPa
